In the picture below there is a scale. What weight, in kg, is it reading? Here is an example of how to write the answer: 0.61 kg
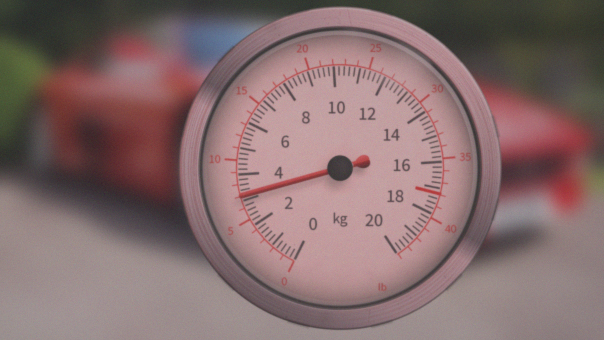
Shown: 3.2 kg
